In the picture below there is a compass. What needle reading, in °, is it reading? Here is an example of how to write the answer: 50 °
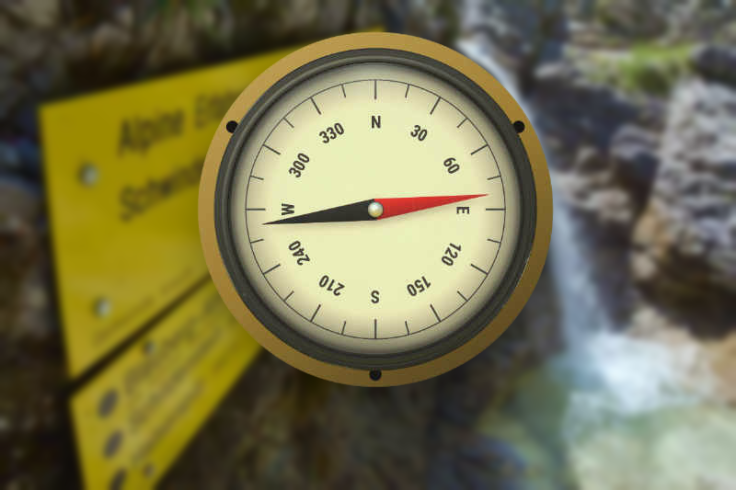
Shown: 82.5 °
